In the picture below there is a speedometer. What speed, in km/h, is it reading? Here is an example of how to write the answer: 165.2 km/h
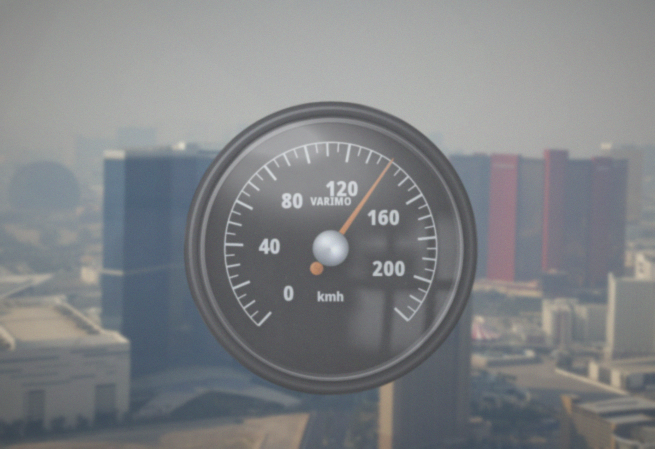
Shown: 140 km/h
